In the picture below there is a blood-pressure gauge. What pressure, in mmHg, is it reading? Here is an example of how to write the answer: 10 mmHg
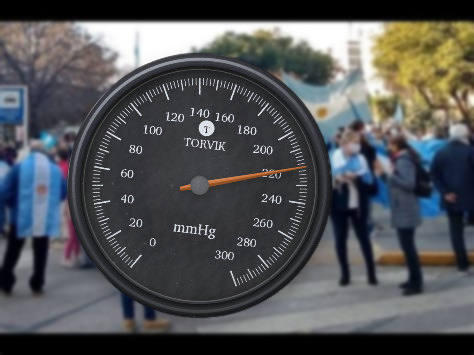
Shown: 220 mmHg
